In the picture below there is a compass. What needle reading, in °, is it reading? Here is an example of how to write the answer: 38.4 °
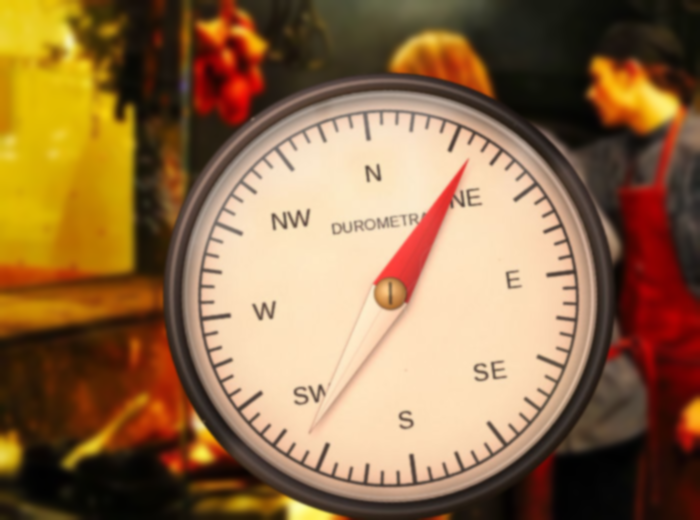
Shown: 37.5 °
